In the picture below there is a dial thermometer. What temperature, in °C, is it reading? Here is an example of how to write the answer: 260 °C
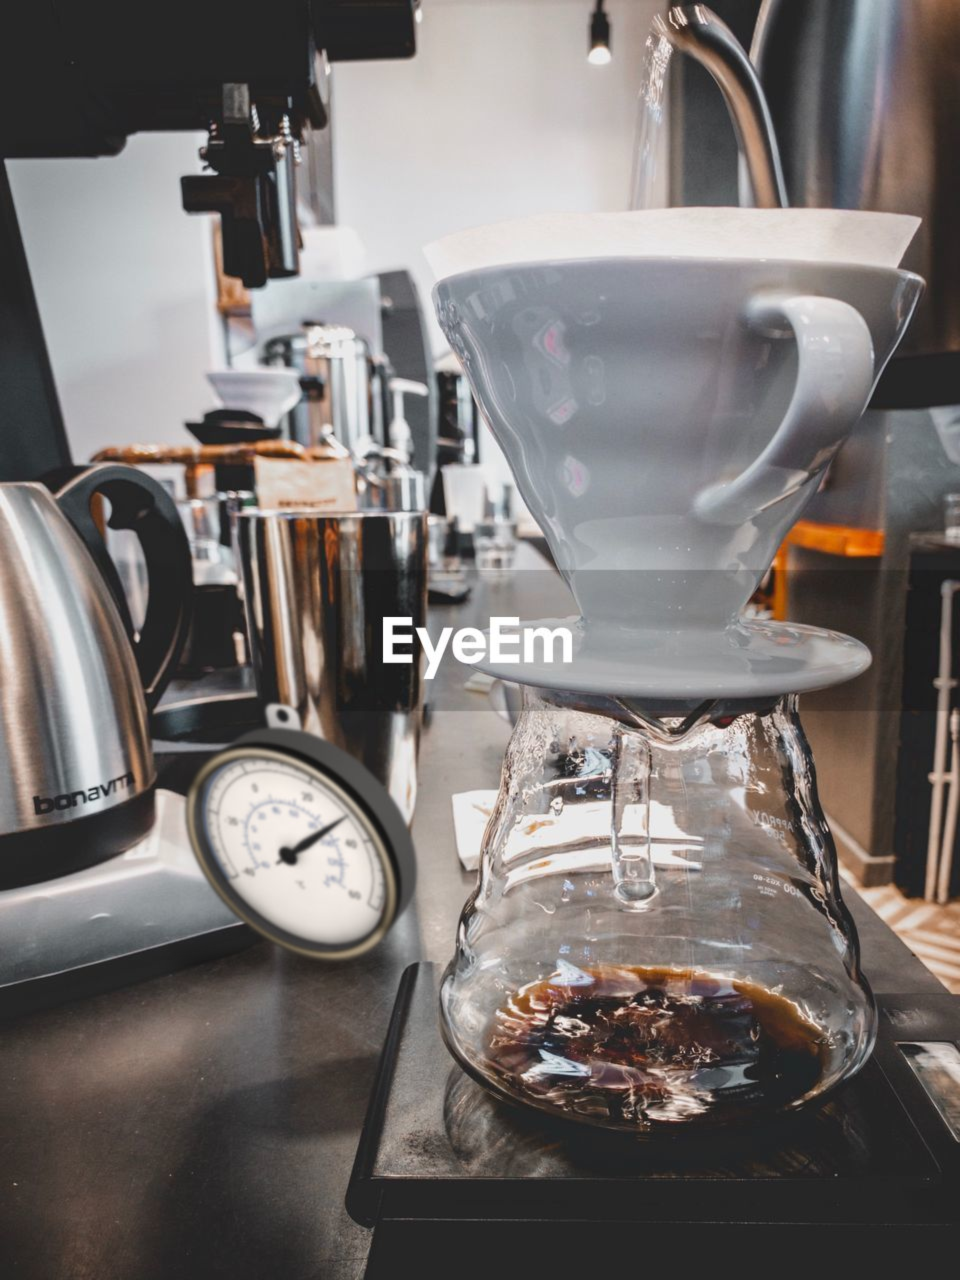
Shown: 32 °C
